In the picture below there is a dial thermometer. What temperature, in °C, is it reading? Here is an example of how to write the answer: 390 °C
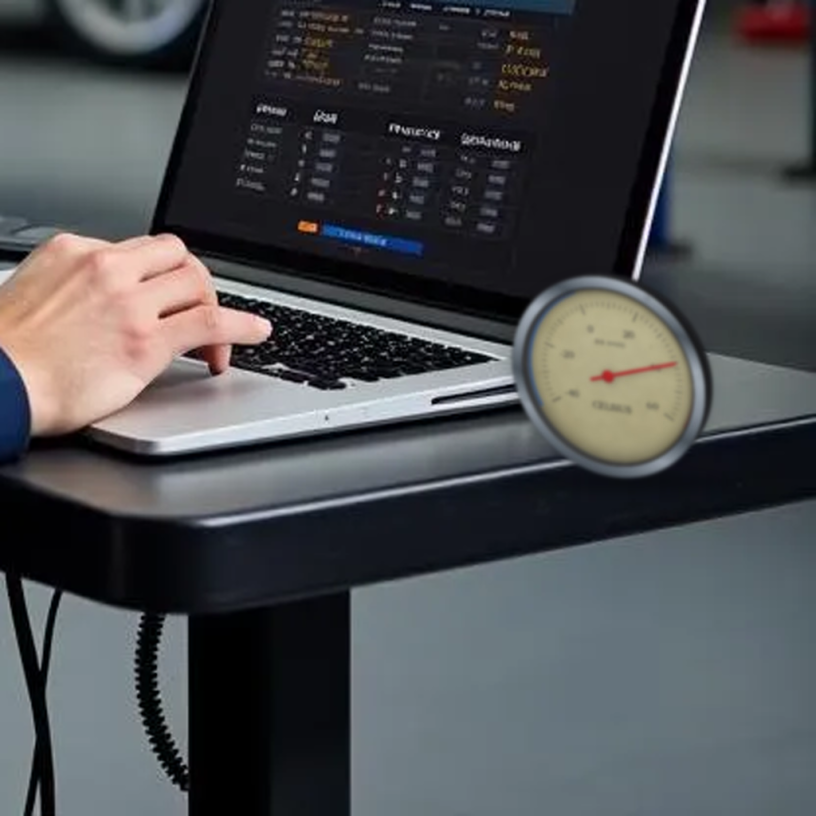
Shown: 40 °C
